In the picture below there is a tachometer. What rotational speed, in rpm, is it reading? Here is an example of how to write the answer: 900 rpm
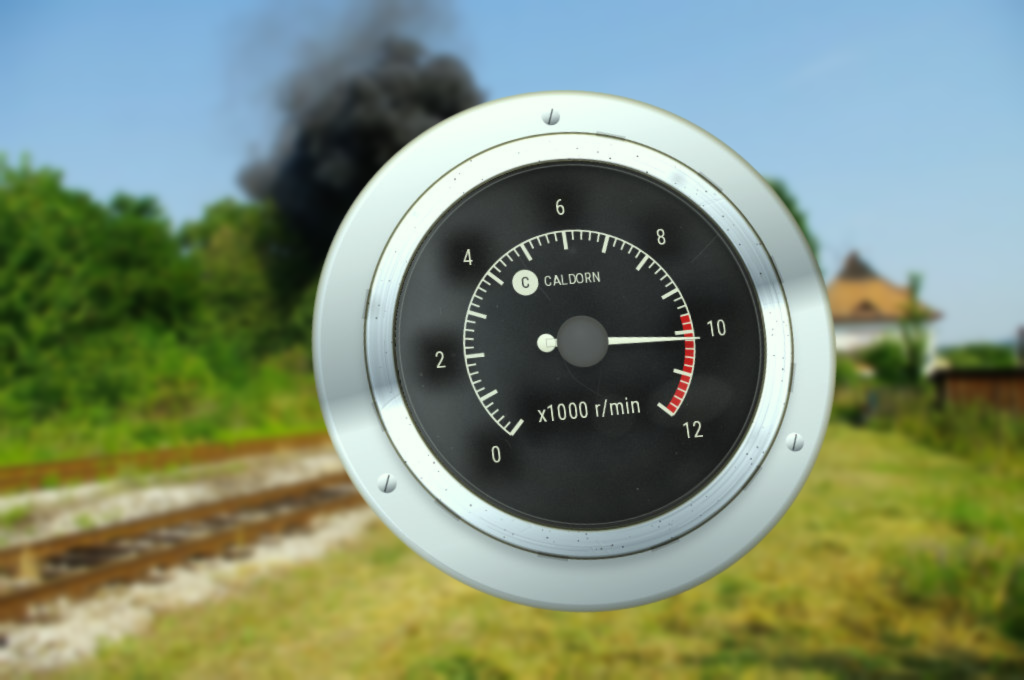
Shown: 10200 rpm
